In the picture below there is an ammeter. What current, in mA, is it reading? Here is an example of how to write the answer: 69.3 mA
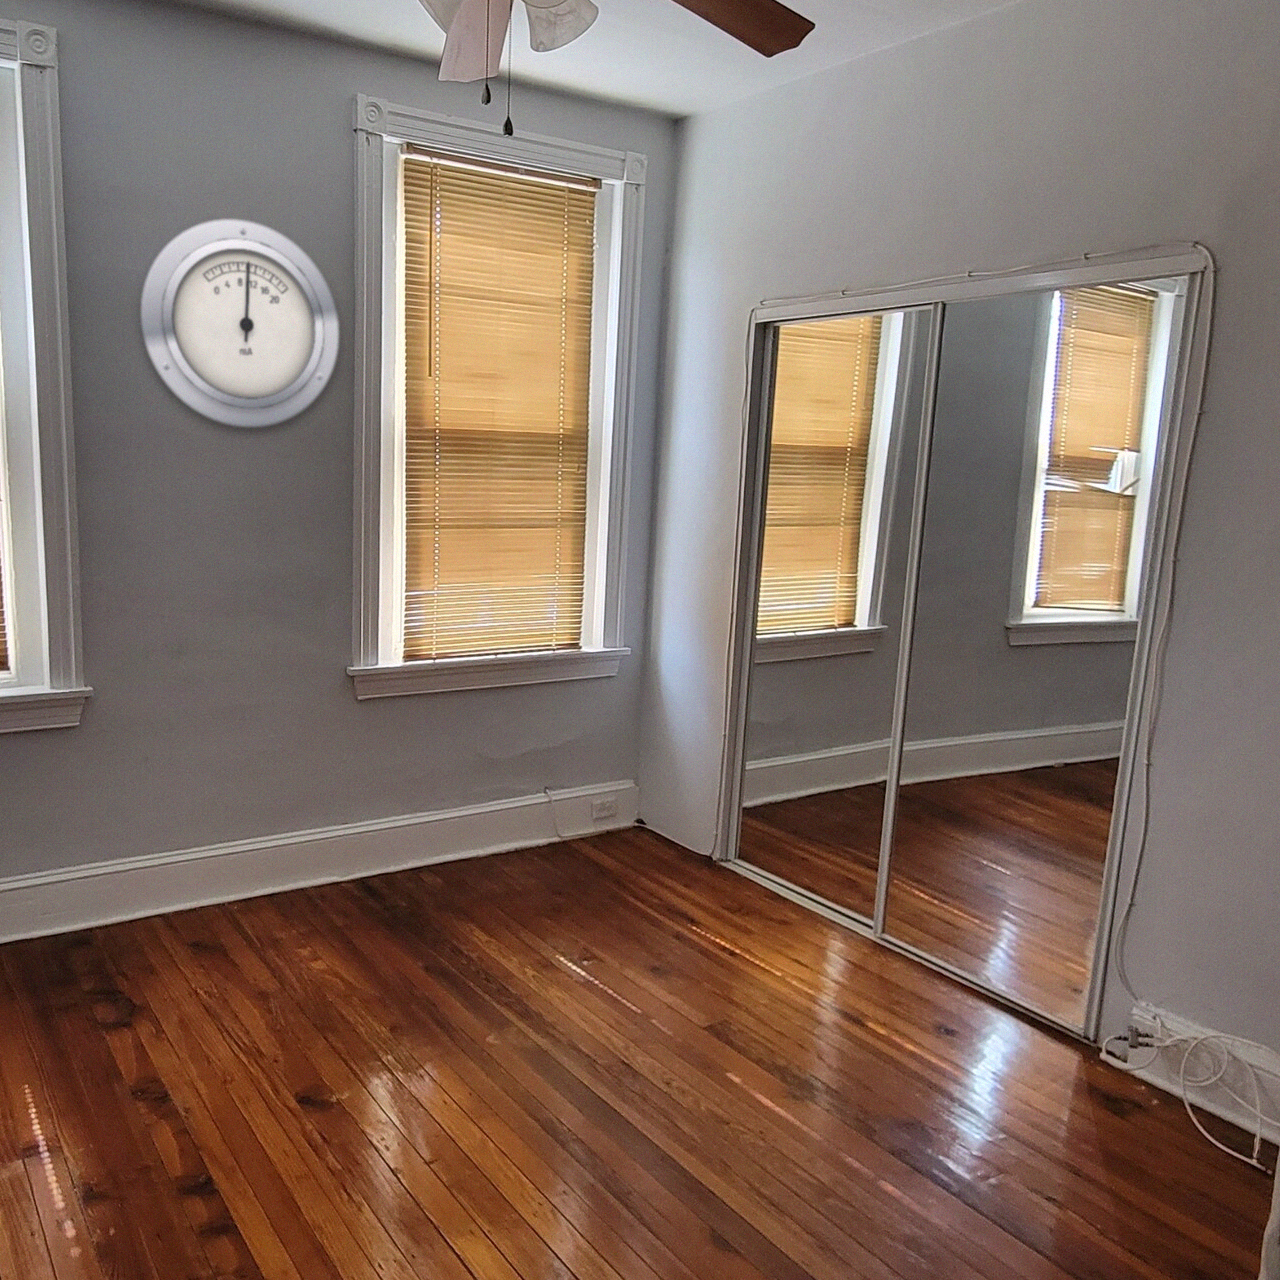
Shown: 10 mA
